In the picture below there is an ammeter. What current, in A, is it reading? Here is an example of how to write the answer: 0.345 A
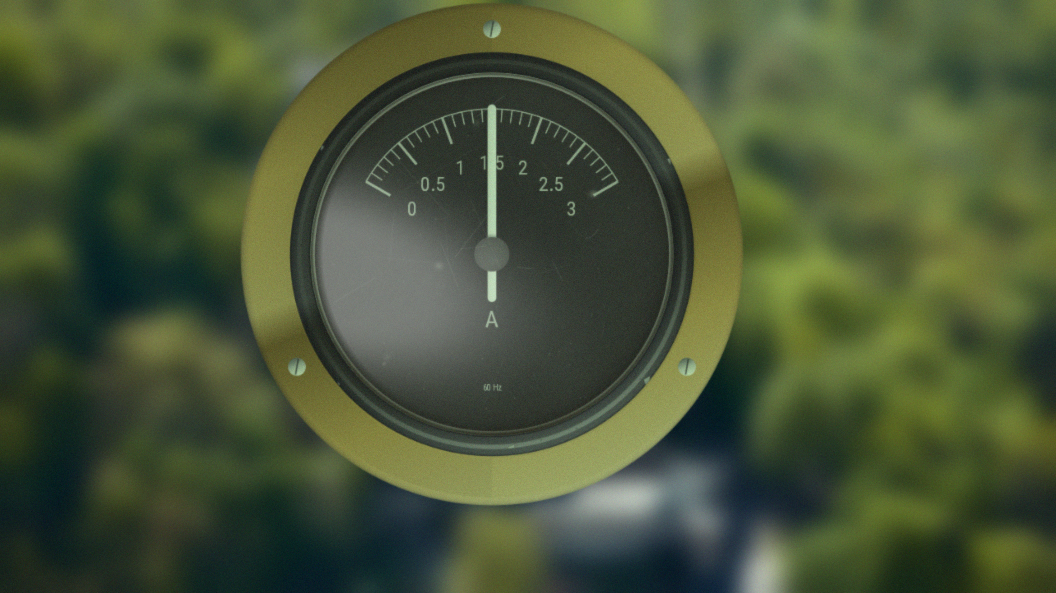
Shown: 1.5 A
